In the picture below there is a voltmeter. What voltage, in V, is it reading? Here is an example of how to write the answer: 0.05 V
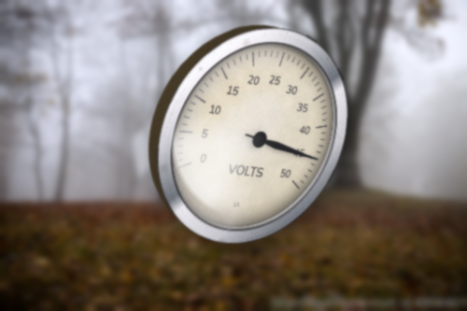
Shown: 45 V
